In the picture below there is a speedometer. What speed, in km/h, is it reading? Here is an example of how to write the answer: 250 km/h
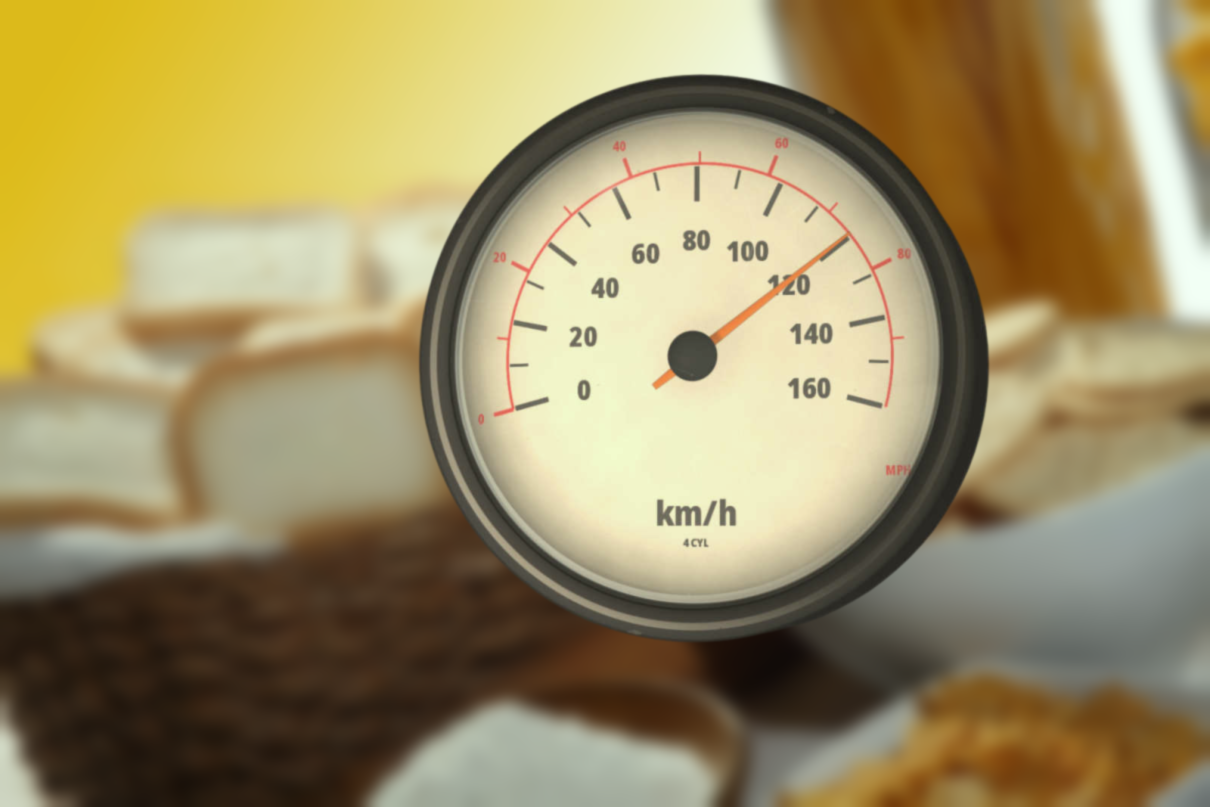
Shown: 120 km/h
